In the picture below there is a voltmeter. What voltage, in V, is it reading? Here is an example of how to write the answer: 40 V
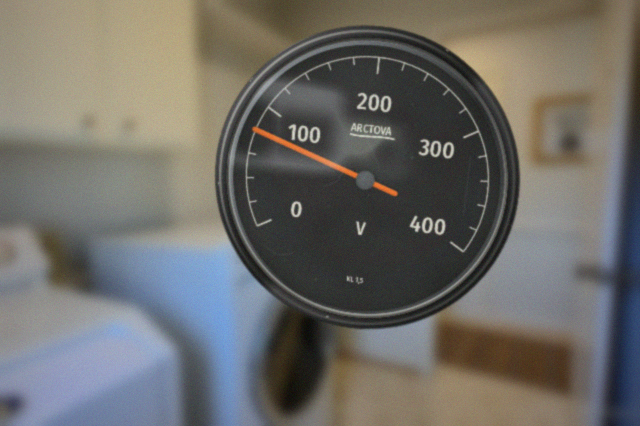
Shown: 80 V
